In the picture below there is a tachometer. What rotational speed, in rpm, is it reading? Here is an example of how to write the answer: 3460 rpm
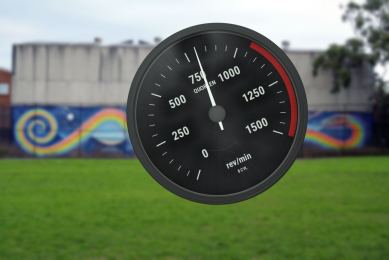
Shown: 800 rpm
